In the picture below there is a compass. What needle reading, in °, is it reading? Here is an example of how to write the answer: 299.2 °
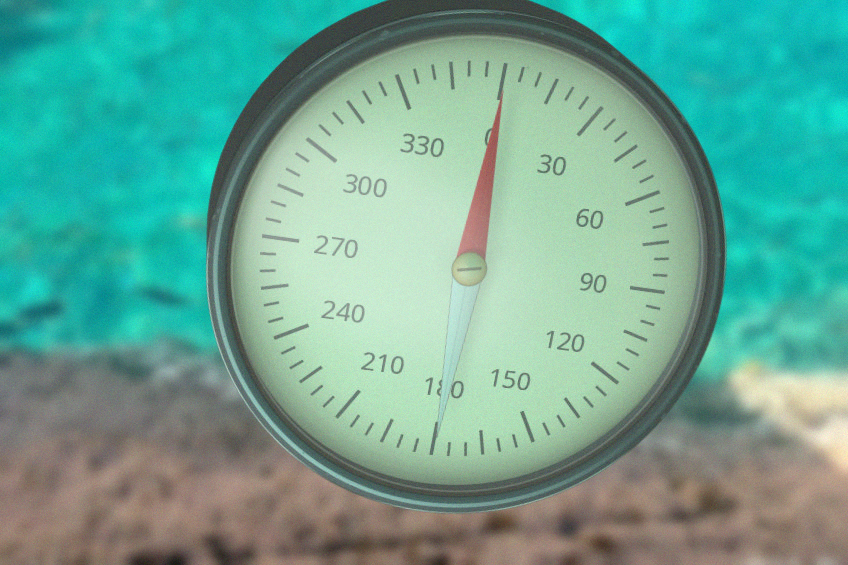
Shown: 0 °
